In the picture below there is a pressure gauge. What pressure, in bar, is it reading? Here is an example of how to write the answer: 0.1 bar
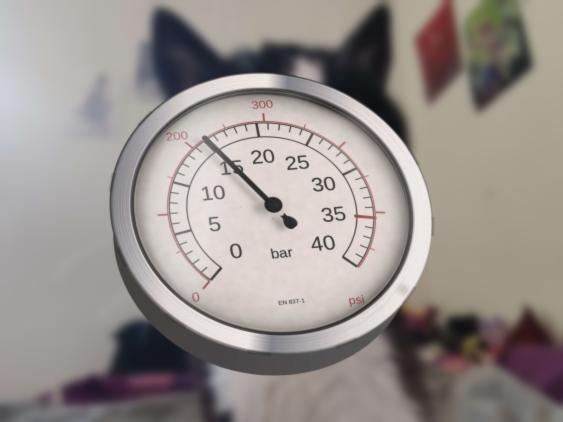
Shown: 15 bar
